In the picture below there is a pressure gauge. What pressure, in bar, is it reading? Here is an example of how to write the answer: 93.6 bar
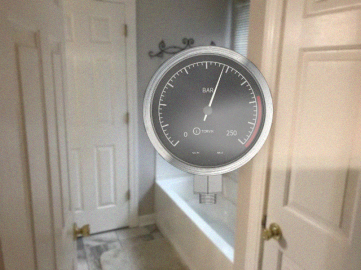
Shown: 145 bar
